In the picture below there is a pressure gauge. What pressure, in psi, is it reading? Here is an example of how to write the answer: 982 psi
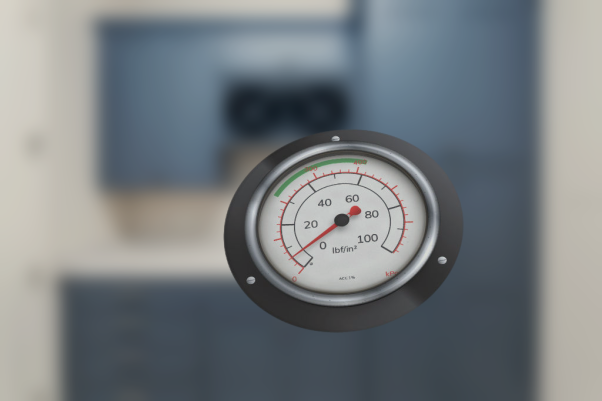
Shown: 5 psi
